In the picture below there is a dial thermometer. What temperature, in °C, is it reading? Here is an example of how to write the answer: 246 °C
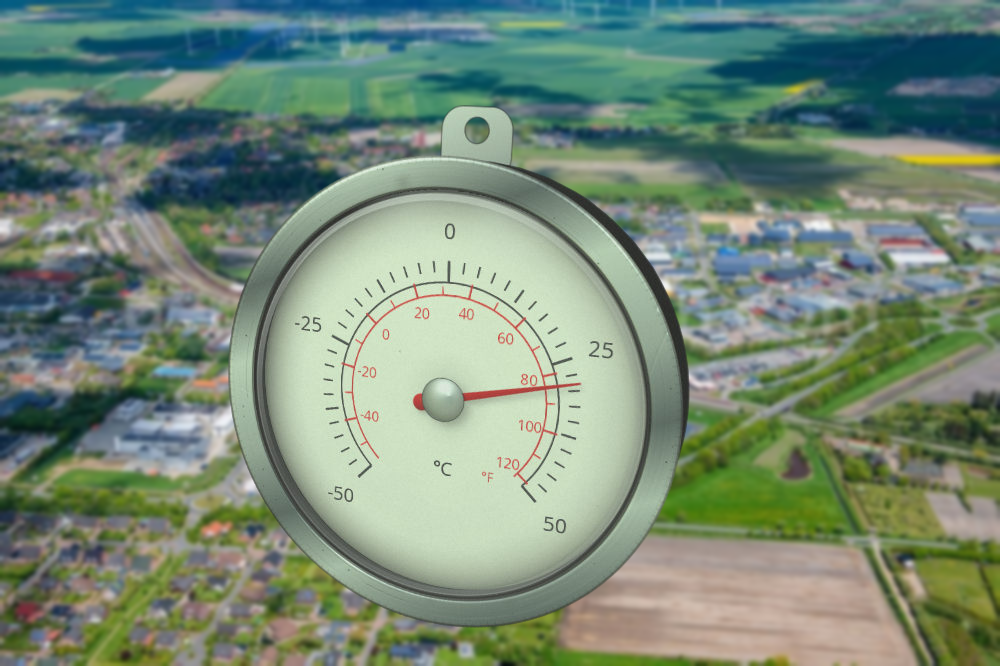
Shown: 28.75 °C
